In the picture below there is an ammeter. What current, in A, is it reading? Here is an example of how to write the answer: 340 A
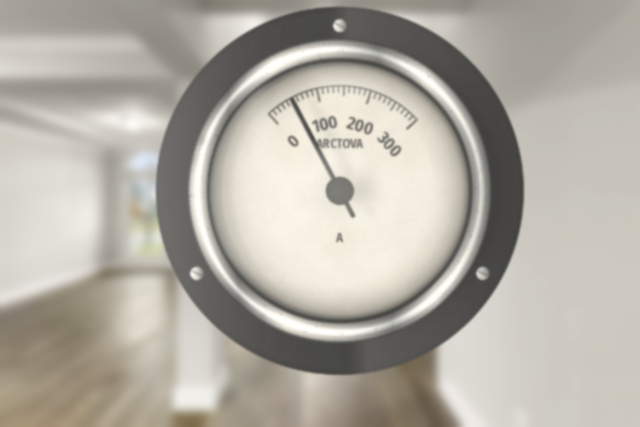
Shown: 50 A
